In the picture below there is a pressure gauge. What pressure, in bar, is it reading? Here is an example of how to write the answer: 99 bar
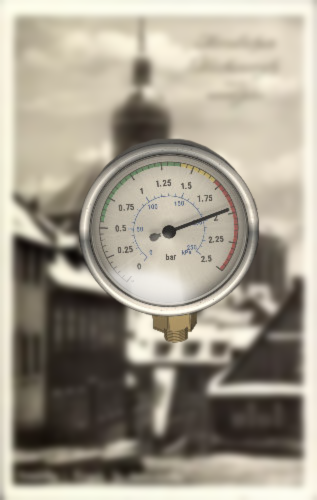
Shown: 1.95 bar
